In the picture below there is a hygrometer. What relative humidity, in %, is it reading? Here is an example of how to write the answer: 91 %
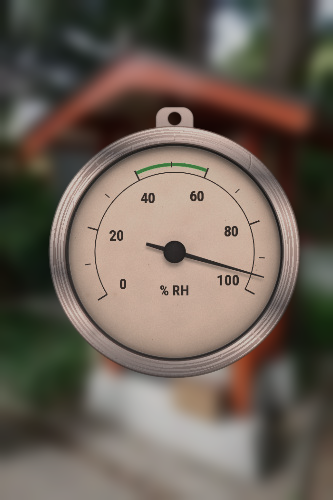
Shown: 95 %
